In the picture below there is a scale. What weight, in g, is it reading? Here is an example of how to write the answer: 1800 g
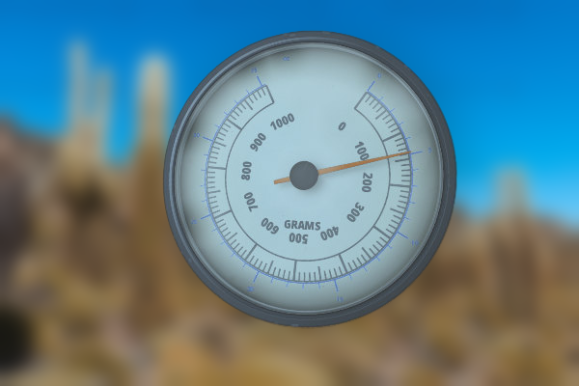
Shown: 140 g
